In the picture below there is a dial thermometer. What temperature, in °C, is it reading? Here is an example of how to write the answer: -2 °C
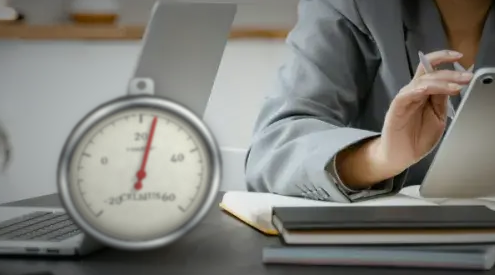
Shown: 24 °C
